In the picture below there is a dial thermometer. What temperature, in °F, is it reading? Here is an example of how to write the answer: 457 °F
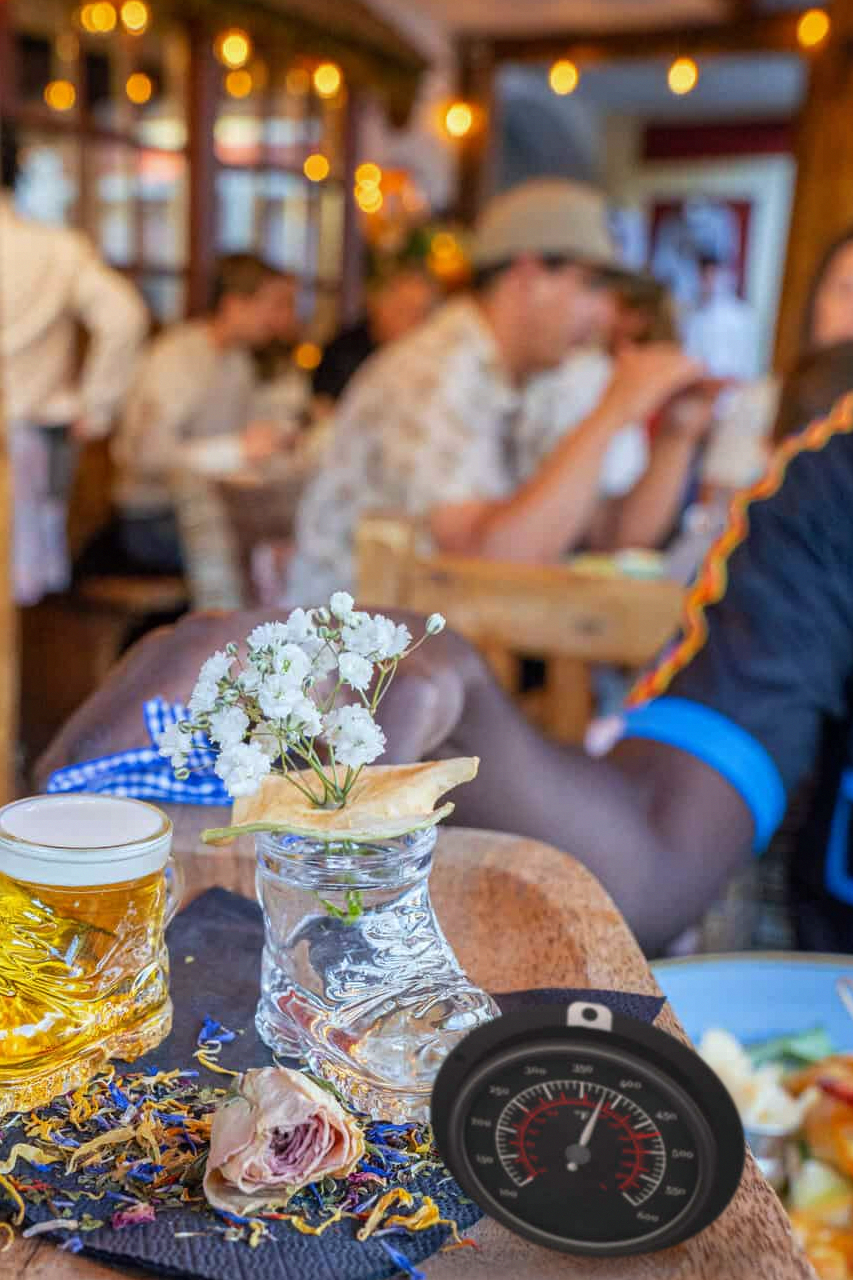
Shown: 380 °F
